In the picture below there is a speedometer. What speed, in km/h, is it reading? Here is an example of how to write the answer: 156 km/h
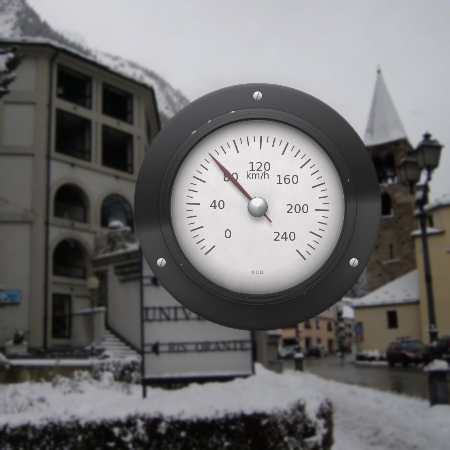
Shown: 80 km/h
